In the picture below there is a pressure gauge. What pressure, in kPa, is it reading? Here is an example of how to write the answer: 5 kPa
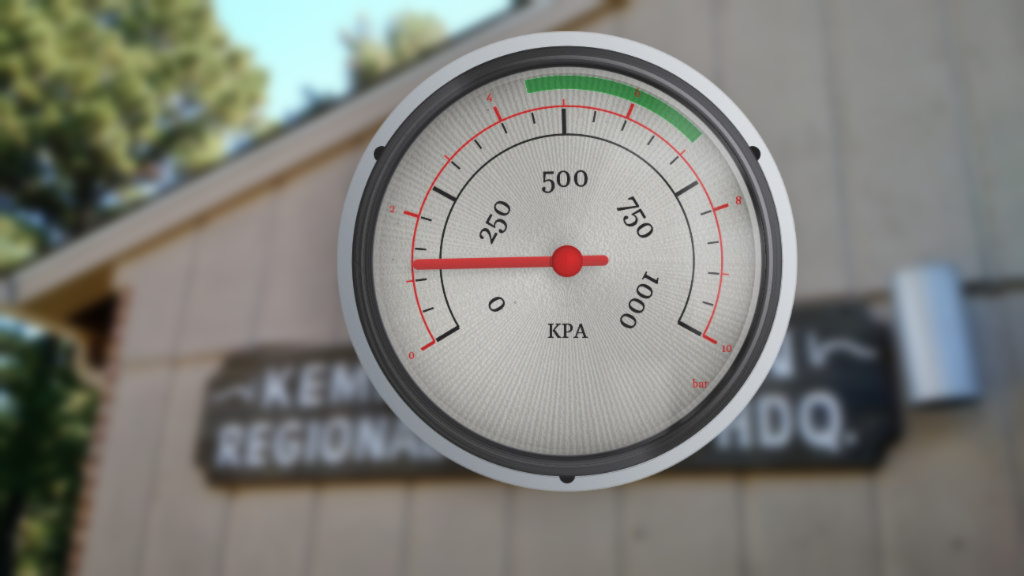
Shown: 125 kPa
